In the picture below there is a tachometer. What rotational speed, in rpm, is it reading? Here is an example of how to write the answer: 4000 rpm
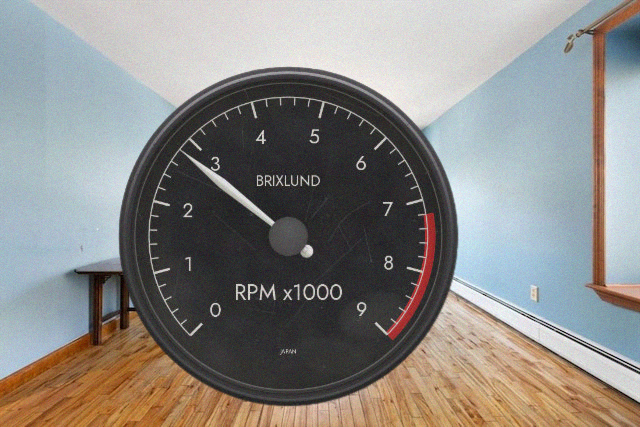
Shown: 2800 rpm
